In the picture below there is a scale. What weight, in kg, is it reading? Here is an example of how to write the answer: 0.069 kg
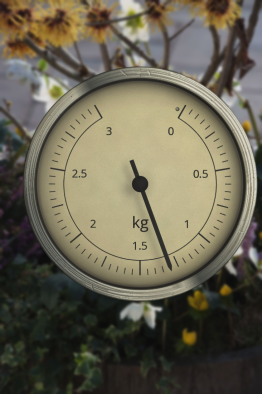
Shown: 1.3 kg
